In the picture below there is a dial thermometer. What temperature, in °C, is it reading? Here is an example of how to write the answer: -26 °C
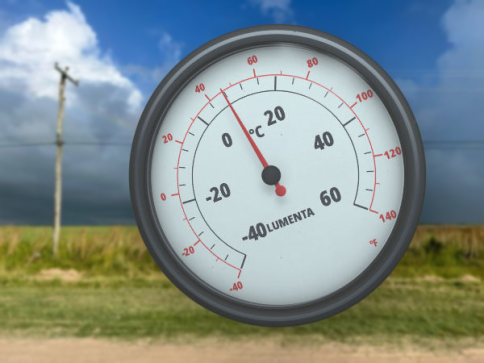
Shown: 8 °C
